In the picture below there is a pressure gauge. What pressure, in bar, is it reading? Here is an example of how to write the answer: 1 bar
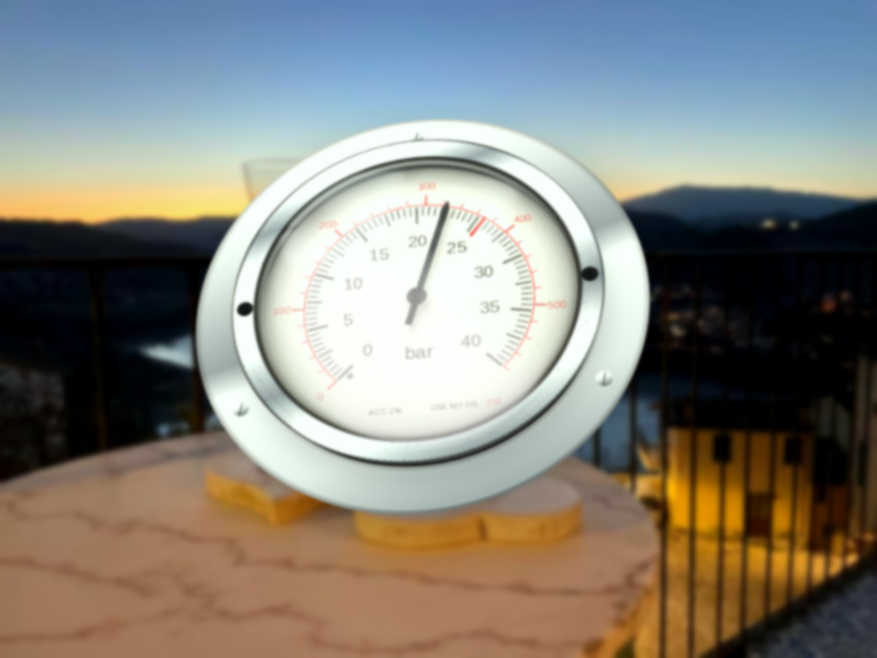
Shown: 22.5 bar
